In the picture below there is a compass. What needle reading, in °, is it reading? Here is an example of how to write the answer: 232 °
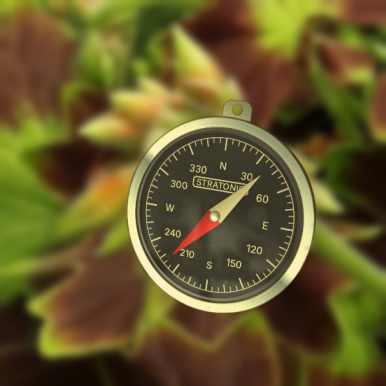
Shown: 220 °
